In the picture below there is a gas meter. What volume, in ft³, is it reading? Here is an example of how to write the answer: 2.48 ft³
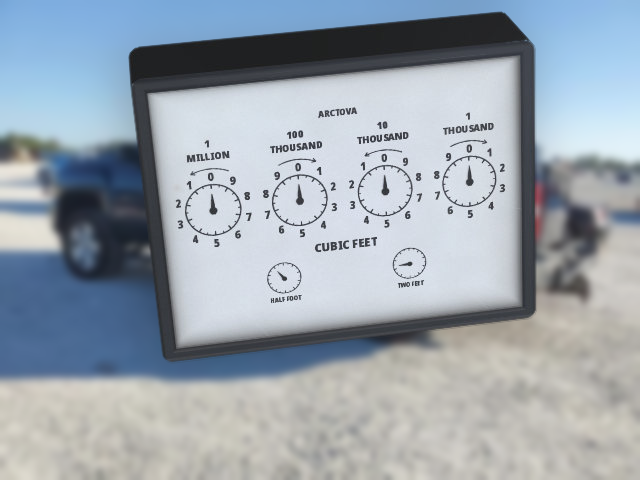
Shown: 0 ft³
